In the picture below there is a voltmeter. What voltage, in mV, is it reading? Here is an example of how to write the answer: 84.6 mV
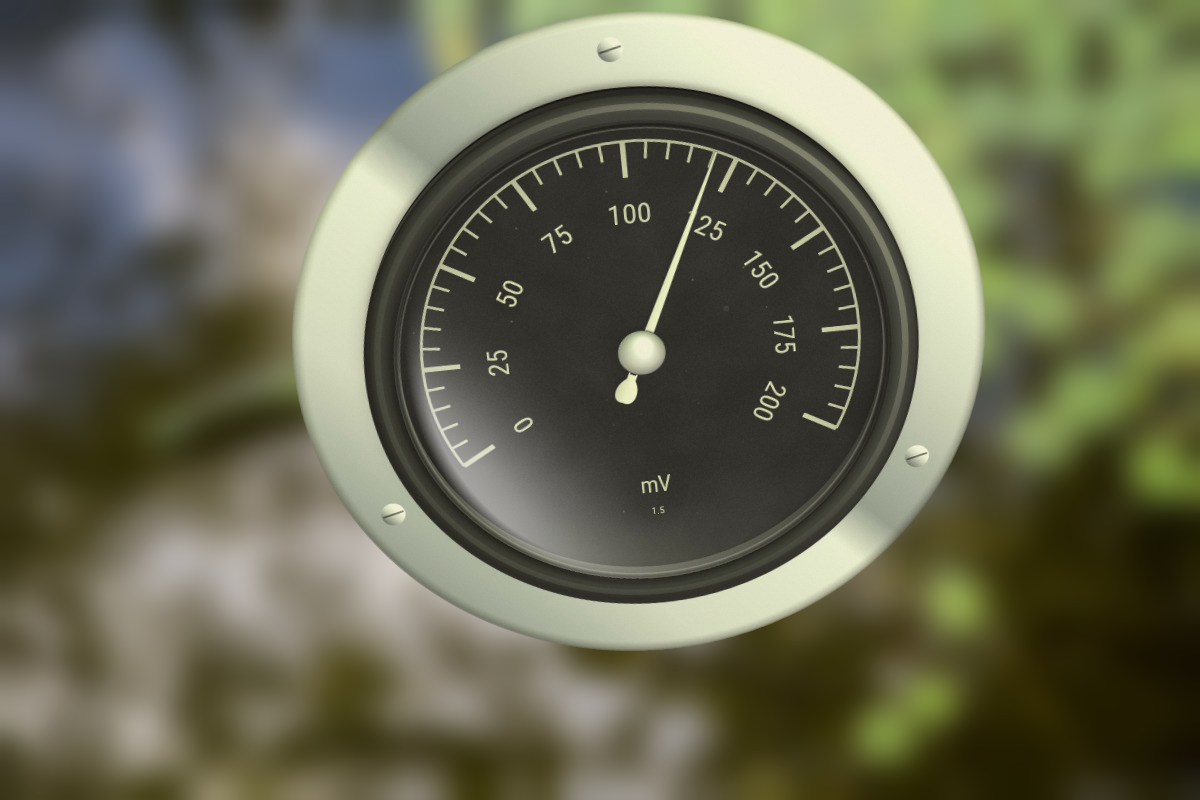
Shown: 120 mV
